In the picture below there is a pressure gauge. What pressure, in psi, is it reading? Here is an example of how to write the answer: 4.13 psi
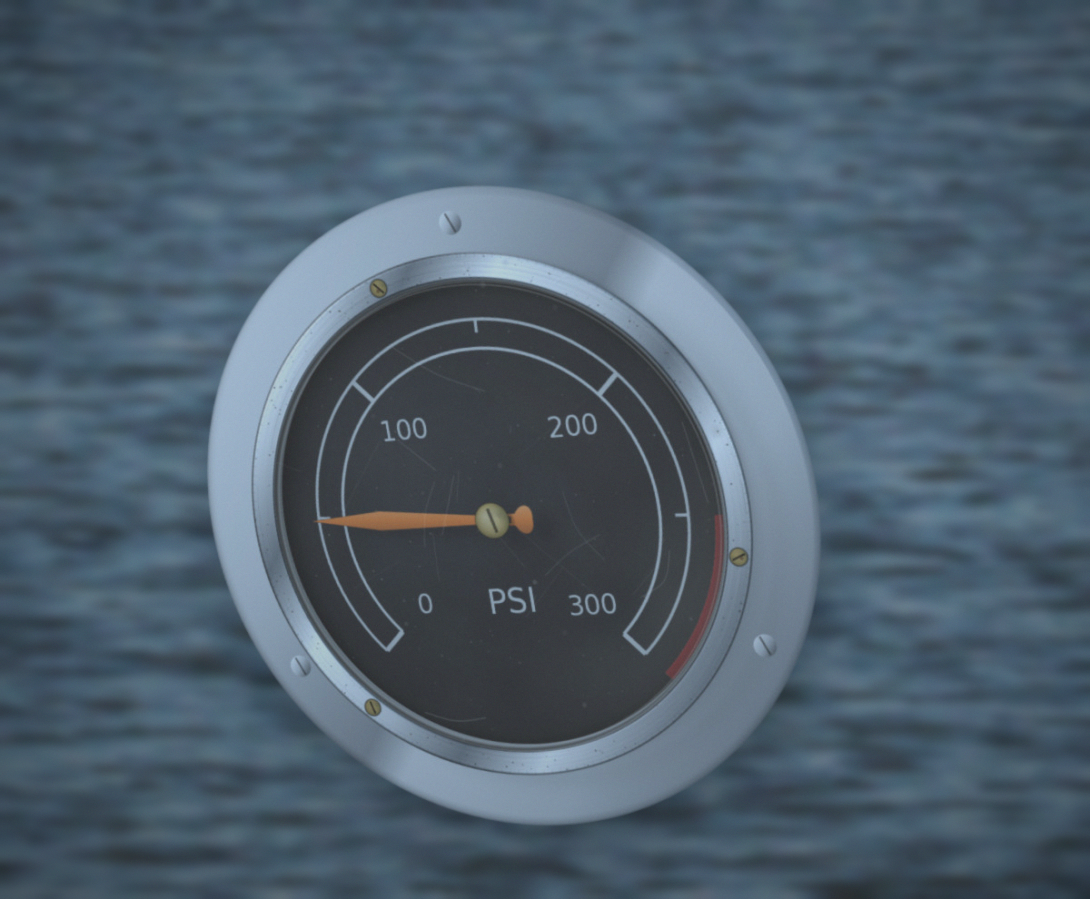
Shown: 50 psi
